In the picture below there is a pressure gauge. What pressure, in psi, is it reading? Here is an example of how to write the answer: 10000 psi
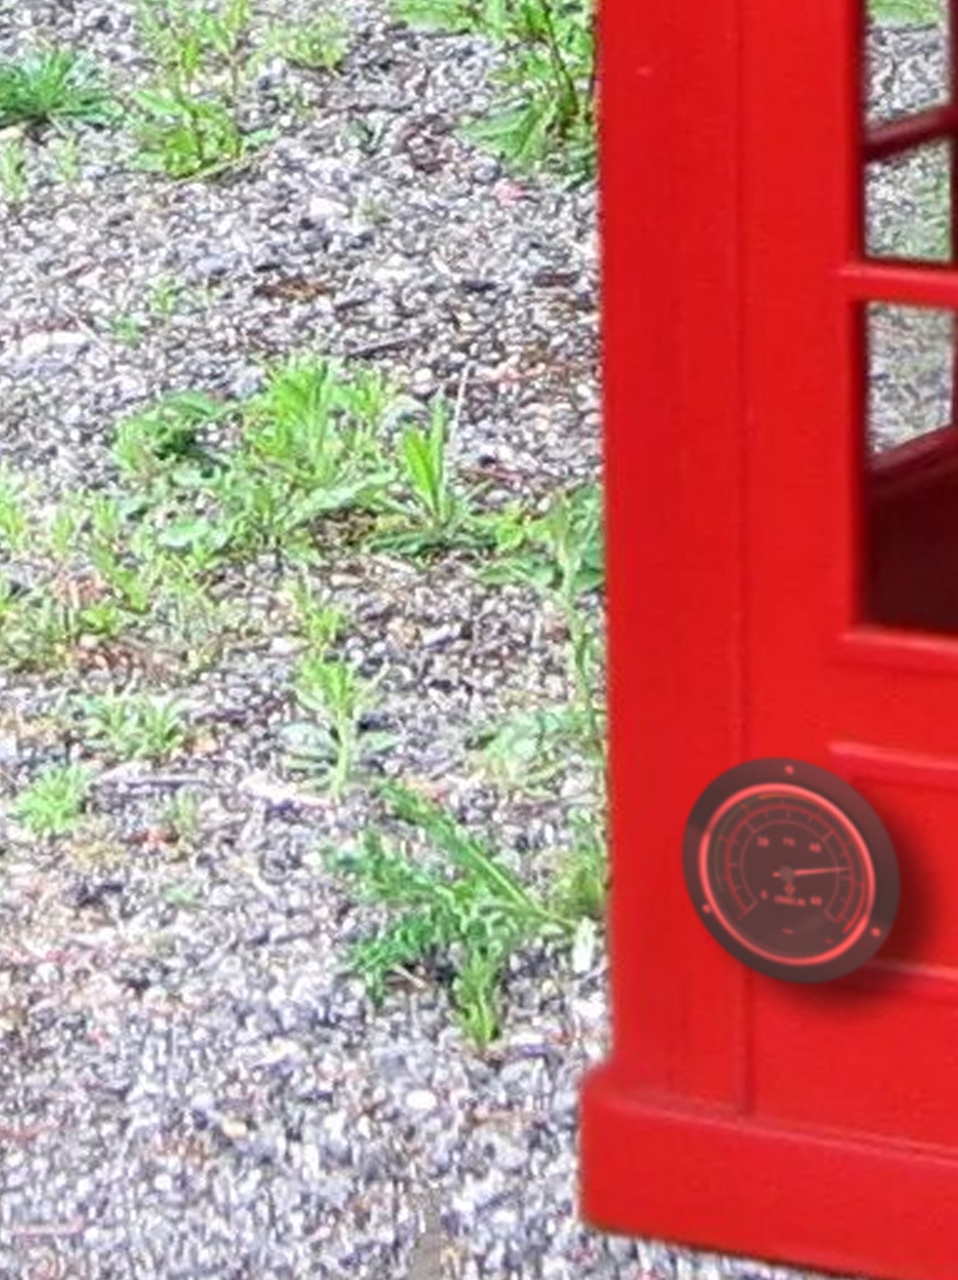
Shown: 47.5 psi
